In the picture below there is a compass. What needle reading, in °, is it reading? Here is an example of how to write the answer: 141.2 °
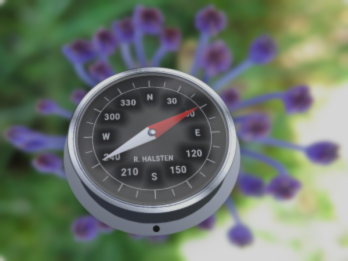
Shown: 60 °
